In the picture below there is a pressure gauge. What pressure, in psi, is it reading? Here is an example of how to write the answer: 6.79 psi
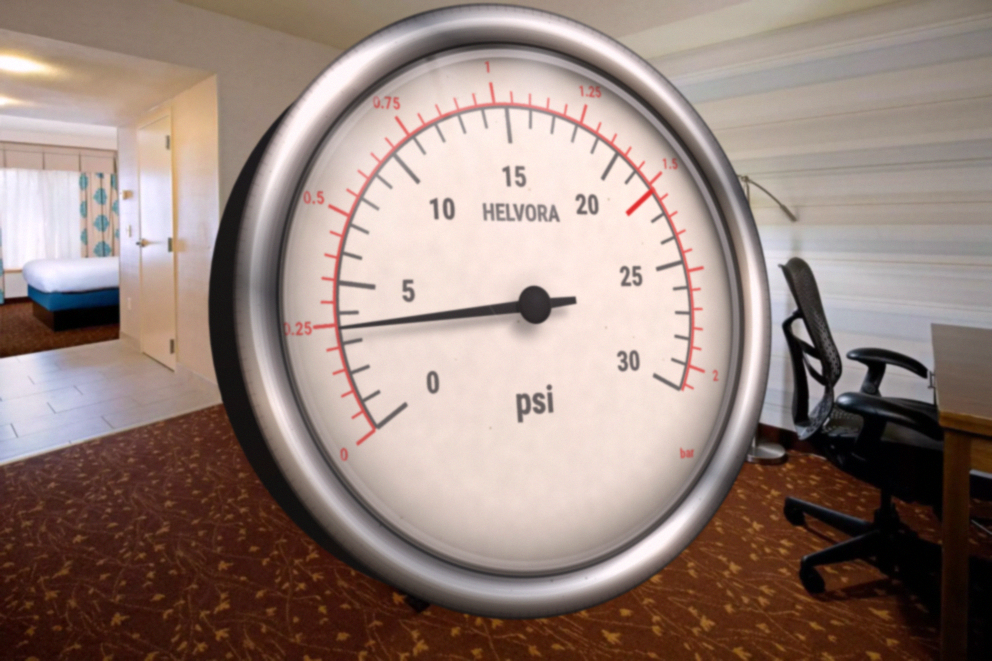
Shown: 3.5 psi
